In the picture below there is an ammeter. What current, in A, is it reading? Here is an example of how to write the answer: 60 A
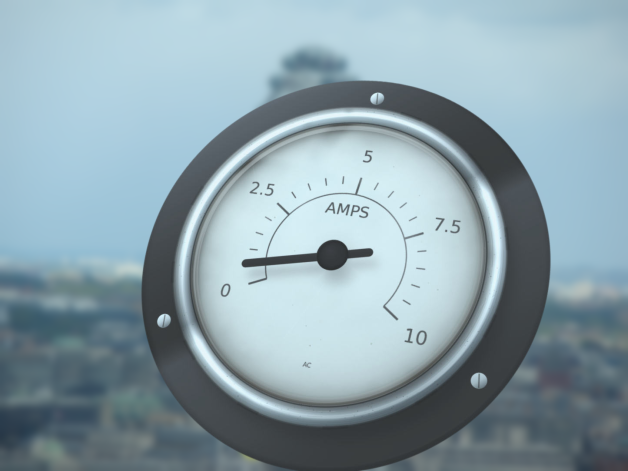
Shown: 0.5 A
